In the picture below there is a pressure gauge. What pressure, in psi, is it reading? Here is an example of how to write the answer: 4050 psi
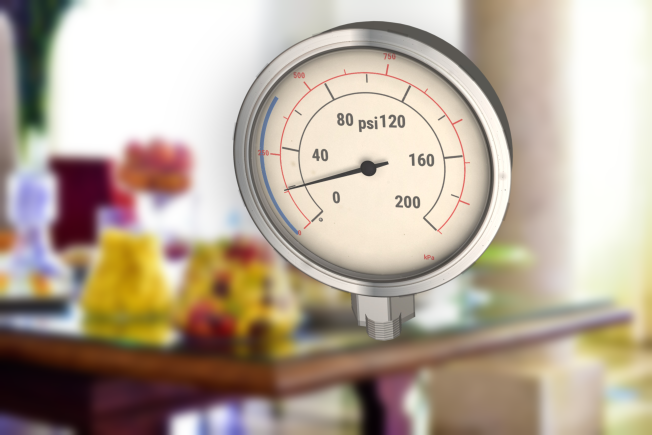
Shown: 20 psi
